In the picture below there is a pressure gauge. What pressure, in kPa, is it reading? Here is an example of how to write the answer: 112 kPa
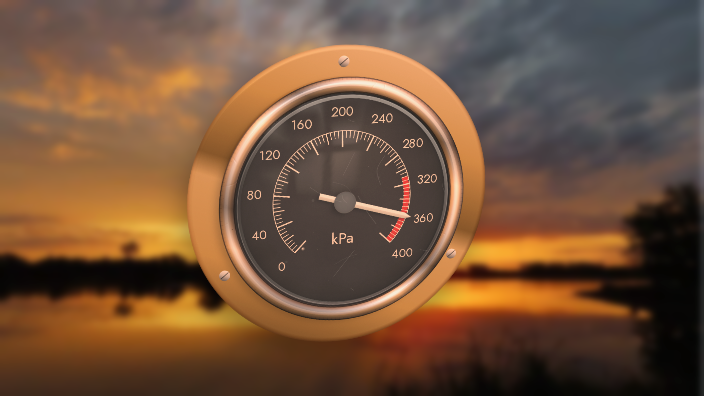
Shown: 360 kPa
